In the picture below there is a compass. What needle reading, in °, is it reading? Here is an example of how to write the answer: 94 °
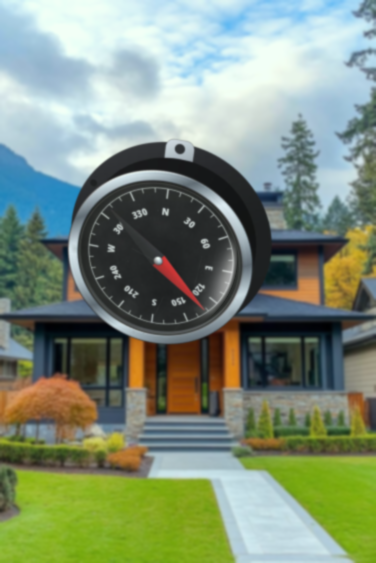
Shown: 130 °
